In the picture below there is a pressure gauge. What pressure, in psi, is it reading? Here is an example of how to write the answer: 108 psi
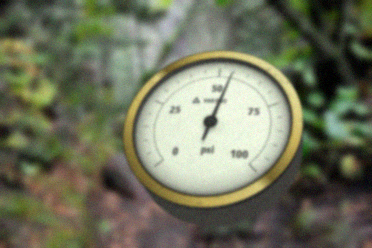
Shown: 55 psi
